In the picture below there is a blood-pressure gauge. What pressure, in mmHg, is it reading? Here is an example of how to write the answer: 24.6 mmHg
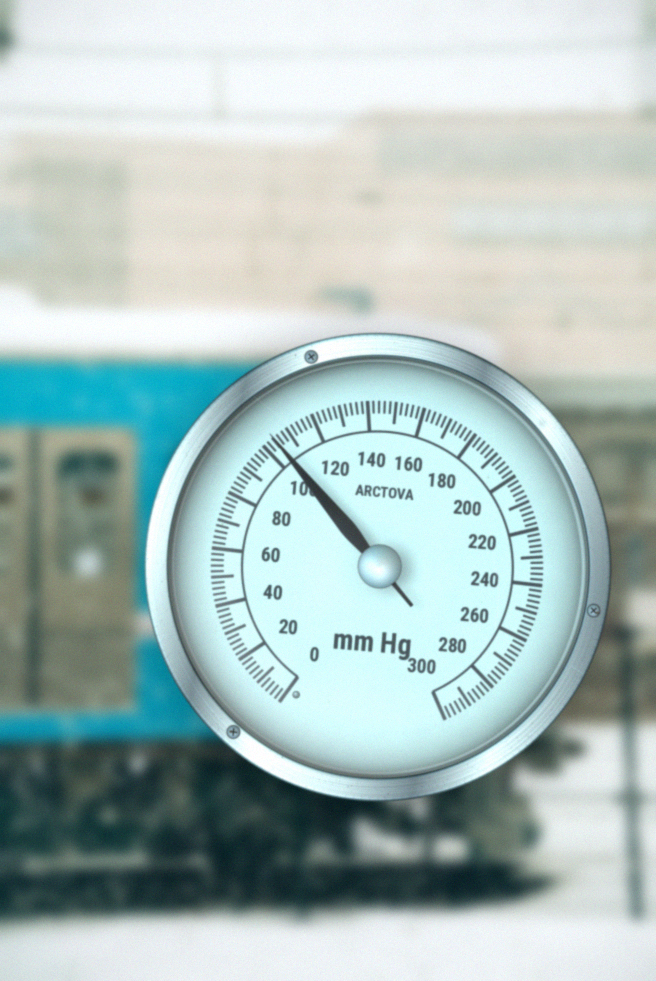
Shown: 104 mmHg
